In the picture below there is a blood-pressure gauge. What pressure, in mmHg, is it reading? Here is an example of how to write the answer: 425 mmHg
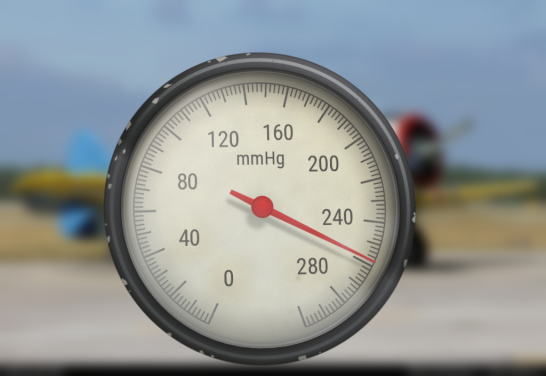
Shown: 258 mmHg
